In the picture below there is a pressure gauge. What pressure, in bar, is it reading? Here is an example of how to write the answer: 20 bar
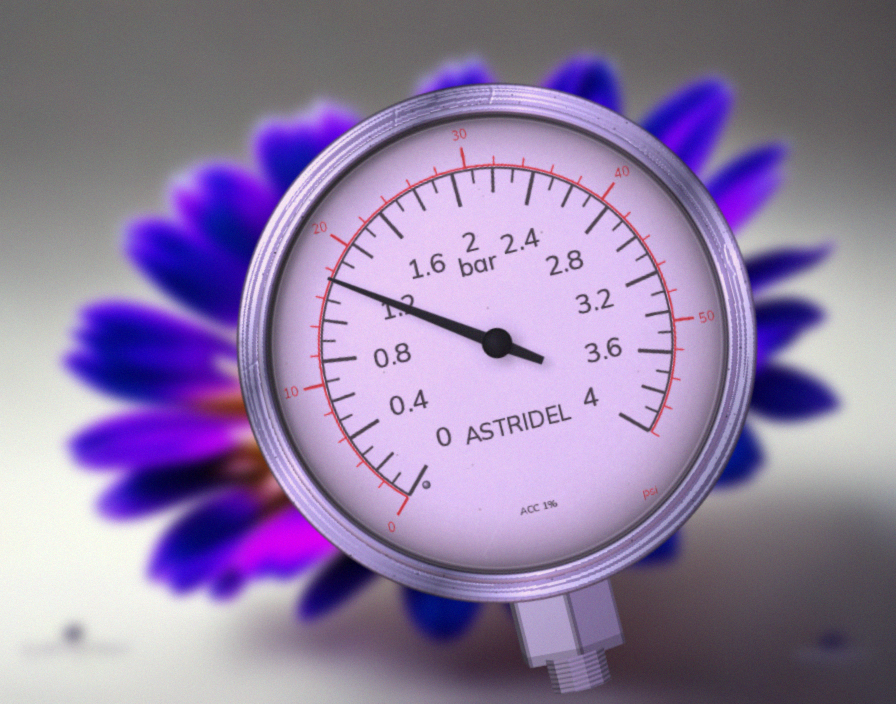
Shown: 1.2 bar
